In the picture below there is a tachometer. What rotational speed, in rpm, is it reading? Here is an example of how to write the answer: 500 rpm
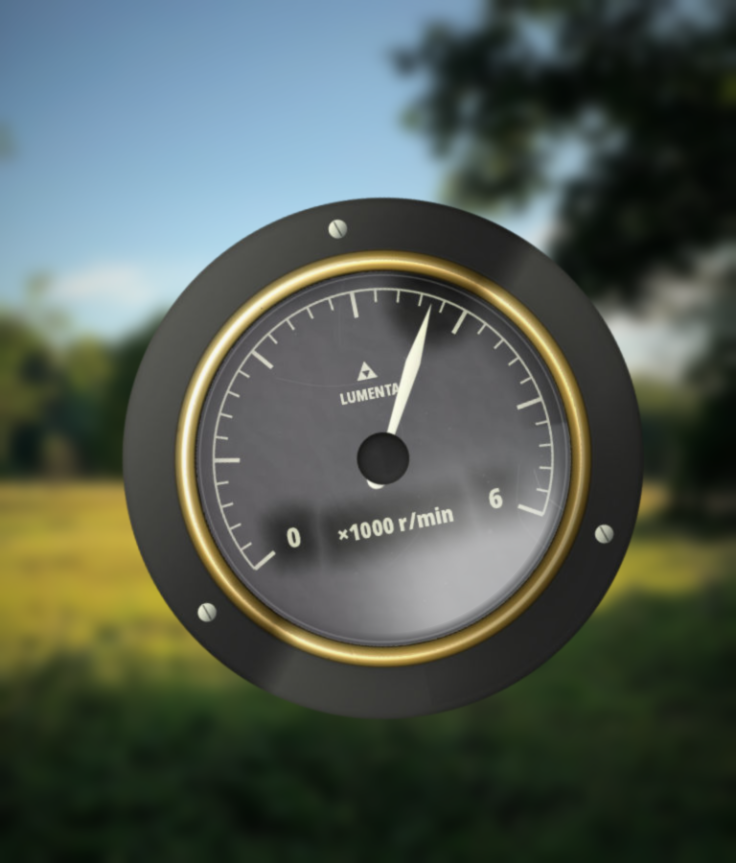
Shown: 3700 rpm
